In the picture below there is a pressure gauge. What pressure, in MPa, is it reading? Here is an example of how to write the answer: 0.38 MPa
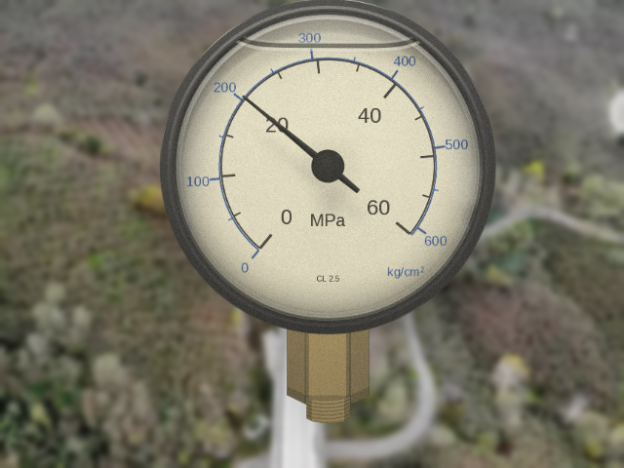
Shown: 20 MPa
